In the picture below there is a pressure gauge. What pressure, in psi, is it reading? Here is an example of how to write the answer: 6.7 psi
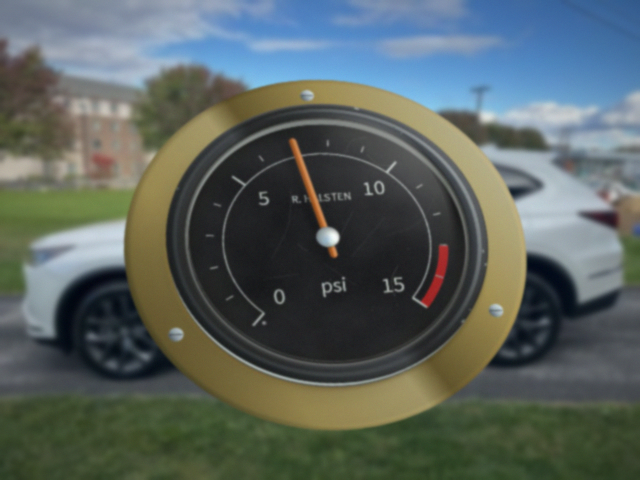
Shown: 7 psi
